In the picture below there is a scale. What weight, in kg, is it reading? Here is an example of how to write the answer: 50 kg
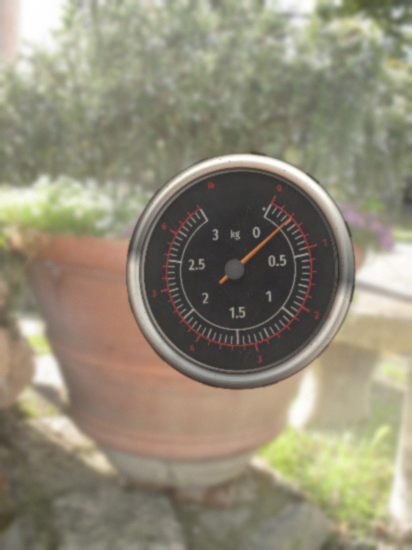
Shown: 0.2 kg
